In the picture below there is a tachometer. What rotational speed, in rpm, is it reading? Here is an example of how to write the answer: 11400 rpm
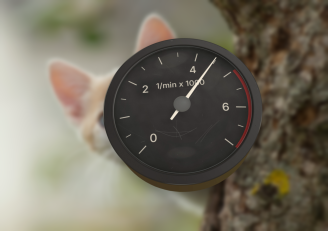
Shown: 4500 rpm
